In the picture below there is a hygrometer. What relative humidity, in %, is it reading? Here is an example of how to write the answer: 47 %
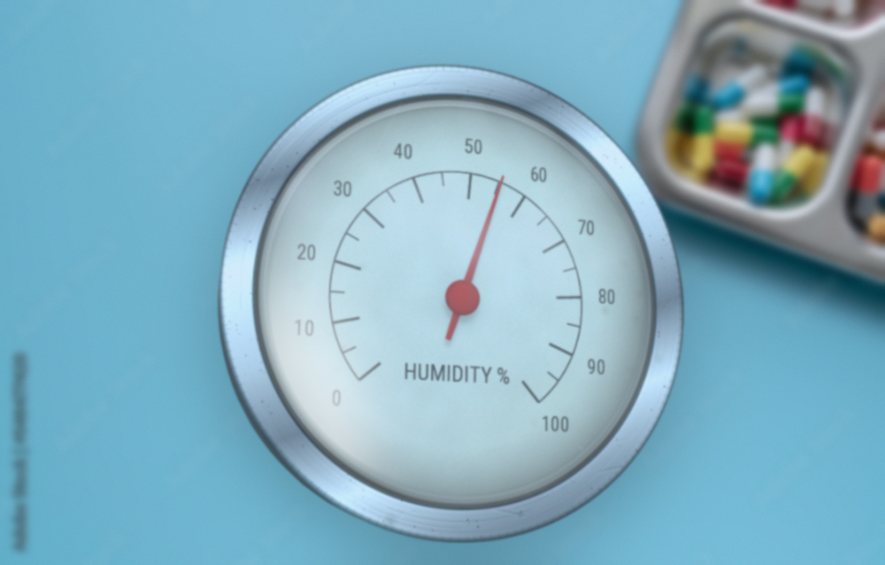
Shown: 55 %
